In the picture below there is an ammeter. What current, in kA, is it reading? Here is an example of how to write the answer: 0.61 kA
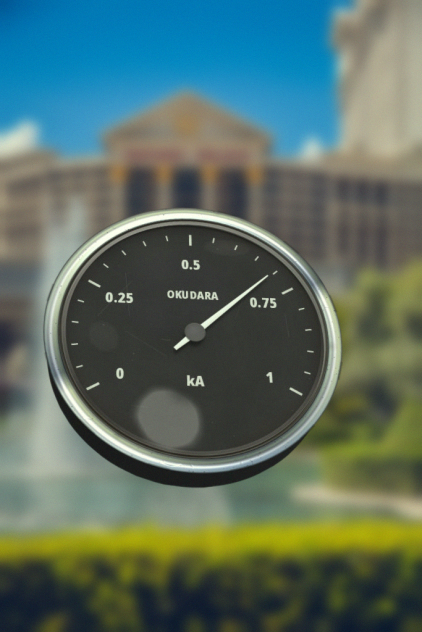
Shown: 0.7 kA
